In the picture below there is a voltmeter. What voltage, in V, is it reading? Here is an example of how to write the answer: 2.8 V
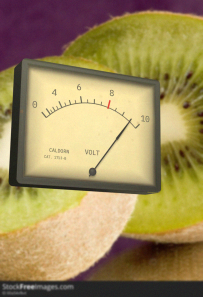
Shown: 9.5 V
